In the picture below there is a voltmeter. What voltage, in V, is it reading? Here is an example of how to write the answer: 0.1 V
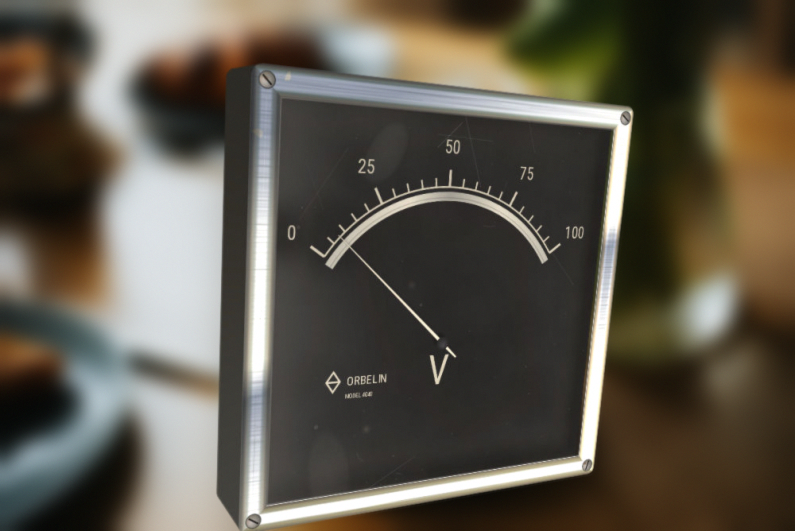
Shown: 7.5 V
